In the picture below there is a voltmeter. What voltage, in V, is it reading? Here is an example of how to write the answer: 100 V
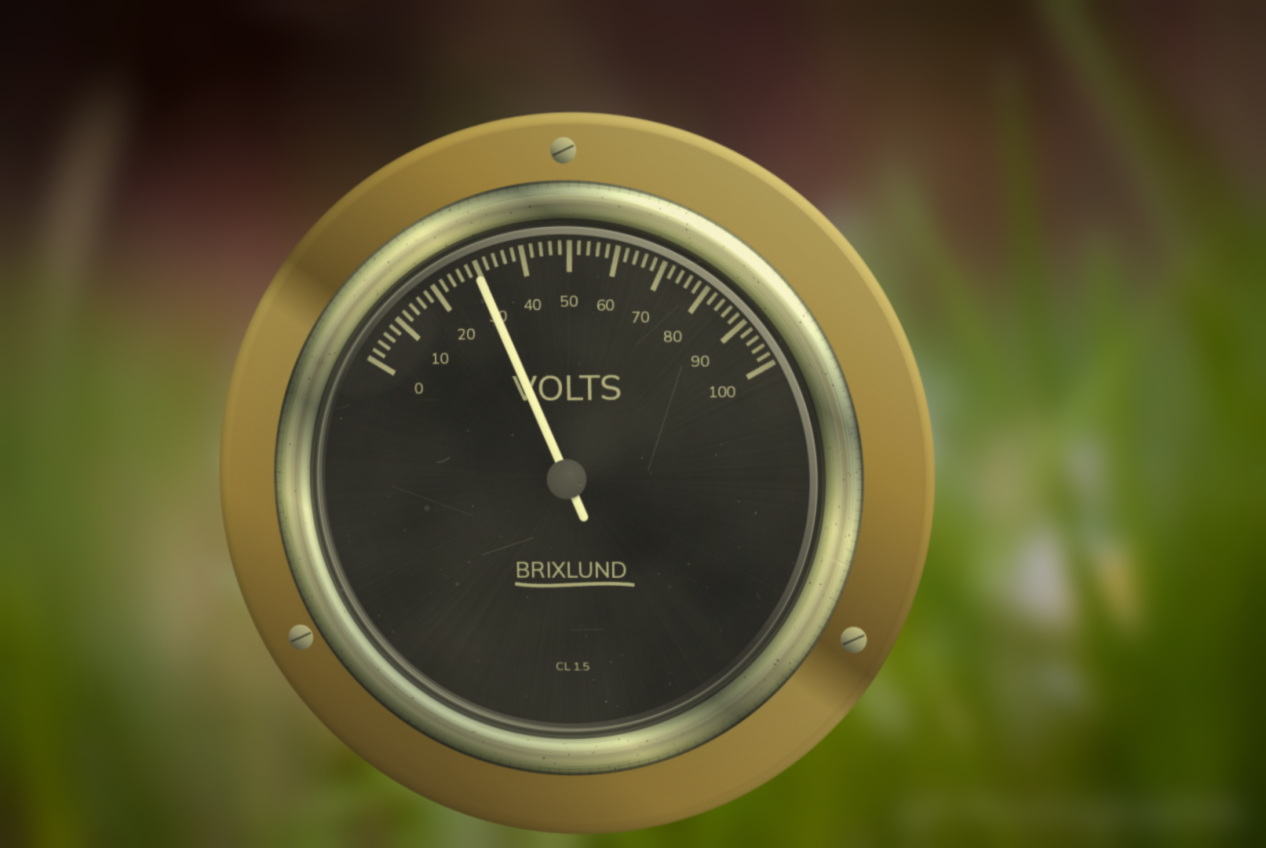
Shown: 30 V
